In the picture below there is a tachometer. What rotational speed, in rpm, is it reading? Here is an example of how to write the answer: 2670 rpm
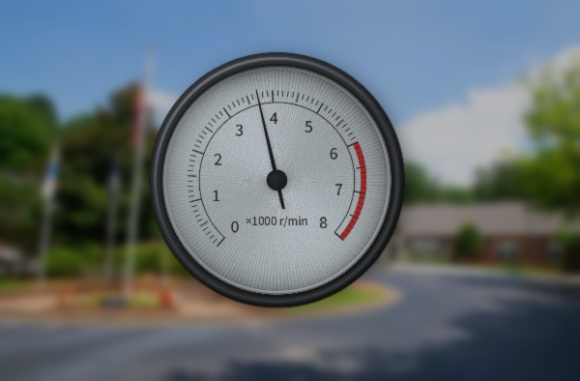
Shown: 3700 rpm
